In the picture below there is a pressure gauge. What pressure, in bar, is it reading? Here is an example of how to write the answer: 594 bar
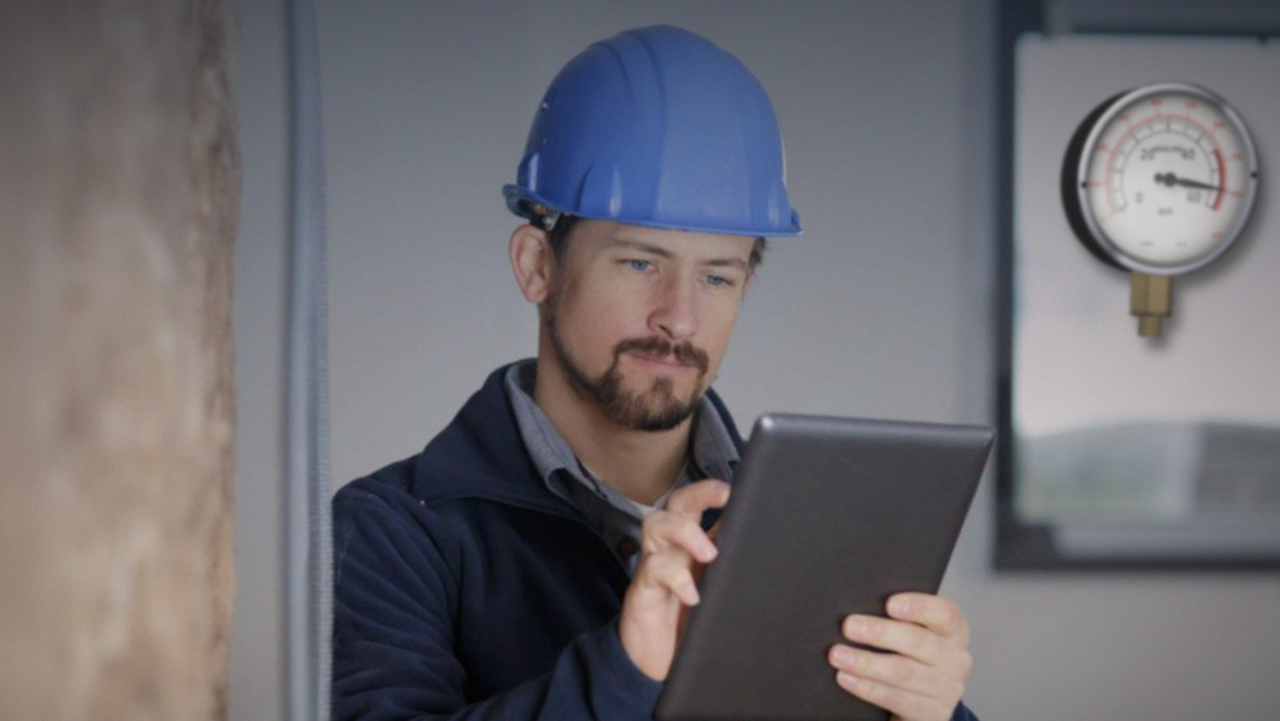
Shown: 55 bar
